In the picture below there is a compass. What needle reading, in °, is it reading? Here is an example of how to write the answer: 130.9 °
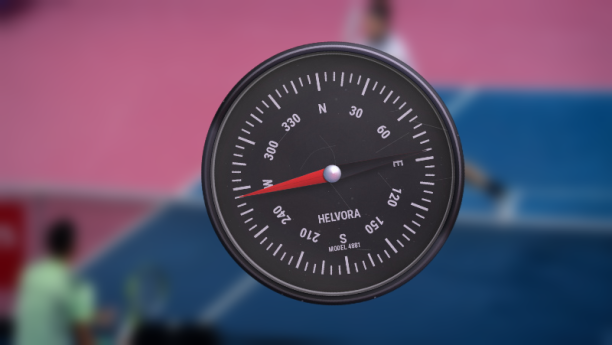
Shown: 265 °
